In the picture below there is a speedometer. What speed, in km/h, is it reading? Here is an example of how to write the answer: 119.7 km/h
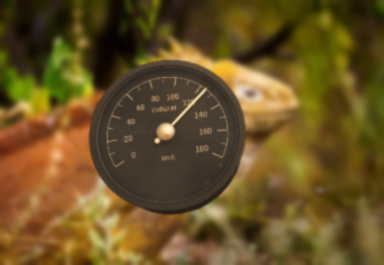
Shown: 125 km/h
